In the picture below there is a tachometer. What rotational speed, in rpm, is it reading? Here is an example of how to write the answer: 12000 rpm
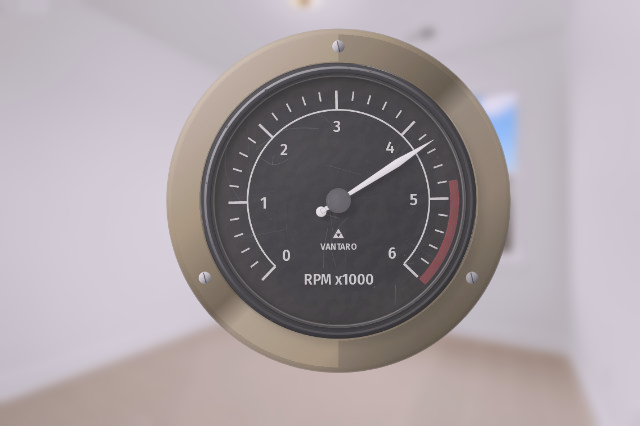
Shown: 4300 rpm
